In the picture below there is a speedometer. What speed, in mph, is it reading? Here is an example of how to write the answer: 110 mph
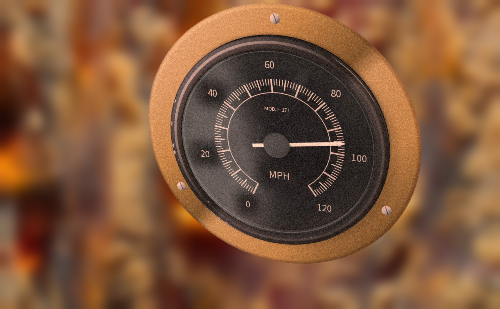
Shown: 95 mph
